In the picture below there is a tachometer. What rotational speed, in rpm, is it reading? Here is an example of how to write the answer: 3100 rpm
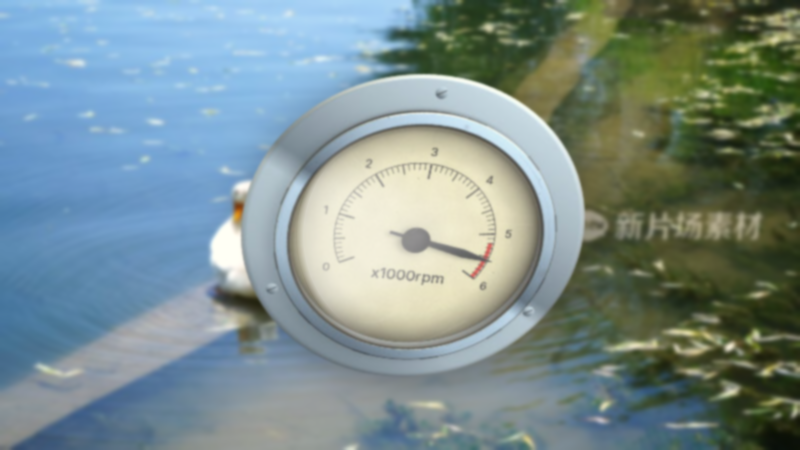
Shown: 5500 rpm
